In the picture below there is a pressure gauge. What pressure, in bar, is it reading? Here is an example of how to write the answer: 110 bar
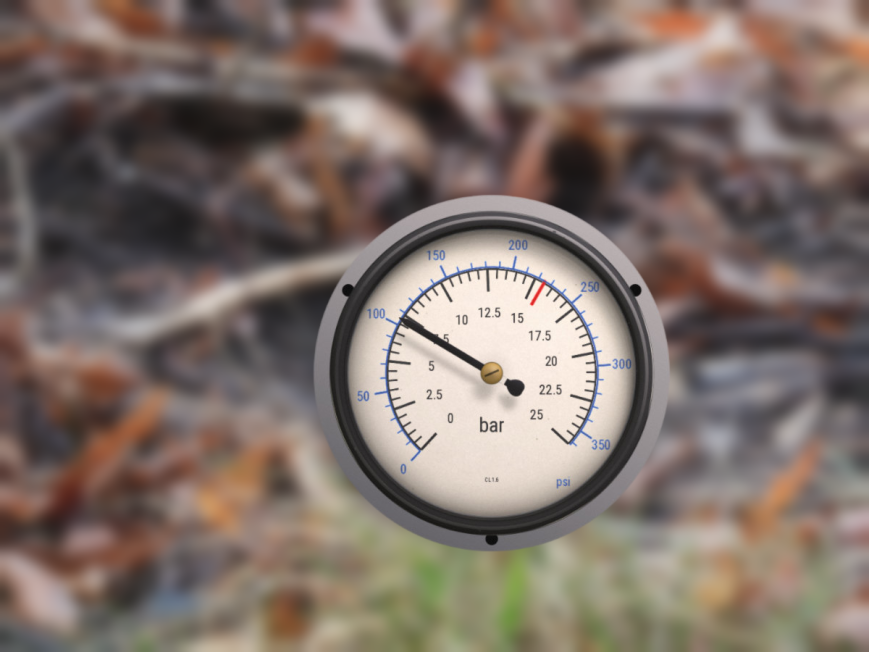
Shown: 7.25 bar
